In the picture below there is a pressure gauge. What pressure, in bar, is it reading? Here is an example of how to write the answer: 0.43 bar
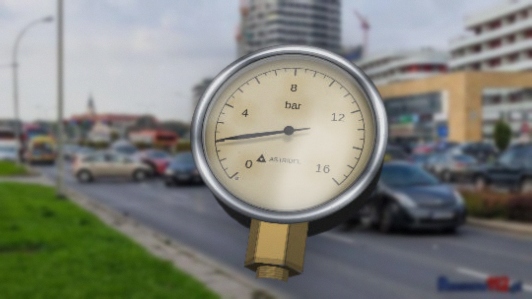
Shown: 2 bar
